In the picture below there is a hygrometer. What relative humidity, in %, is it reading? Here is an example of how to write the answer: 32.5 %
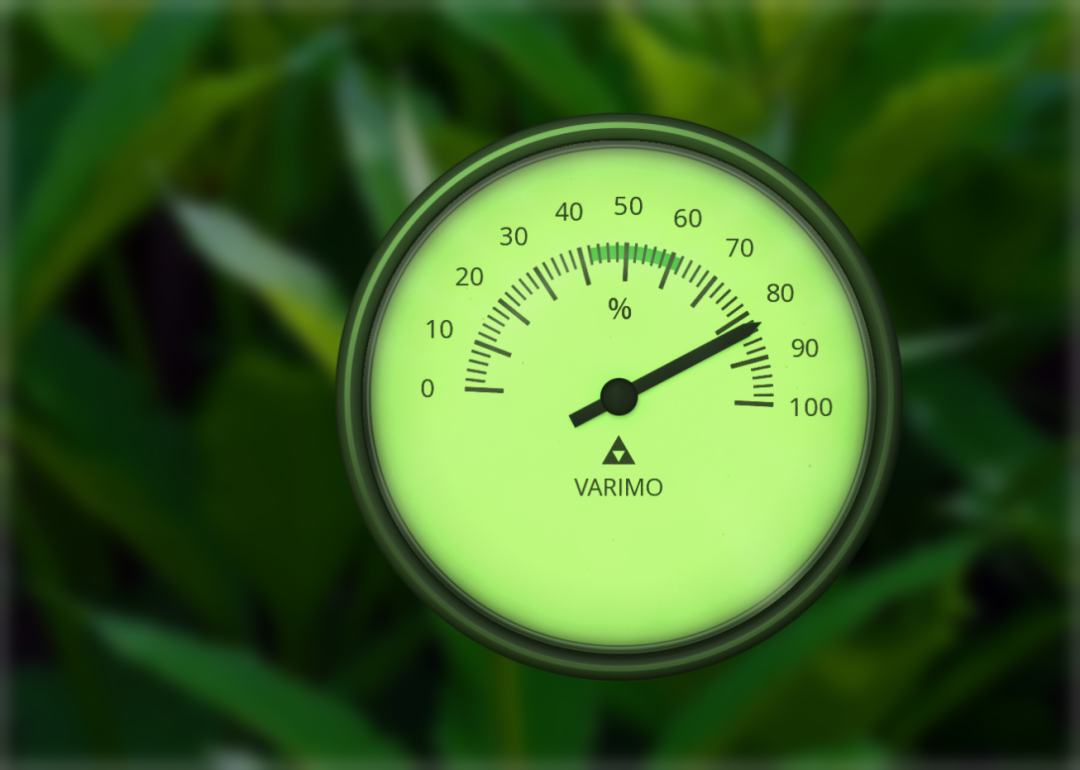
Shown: 83 %
